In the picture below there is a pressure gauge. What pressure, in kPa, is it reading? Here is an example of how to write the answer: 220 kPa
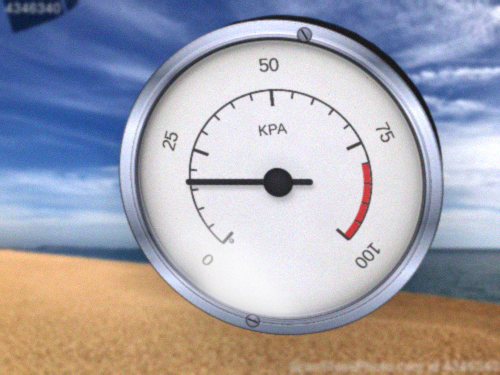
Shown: 17.5 kPa
